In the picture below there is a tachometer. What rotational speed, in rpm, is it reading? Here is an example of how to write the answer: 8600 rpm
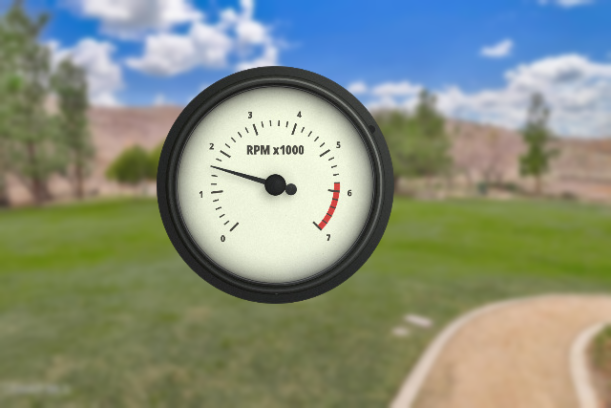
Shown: 1600 rpm
